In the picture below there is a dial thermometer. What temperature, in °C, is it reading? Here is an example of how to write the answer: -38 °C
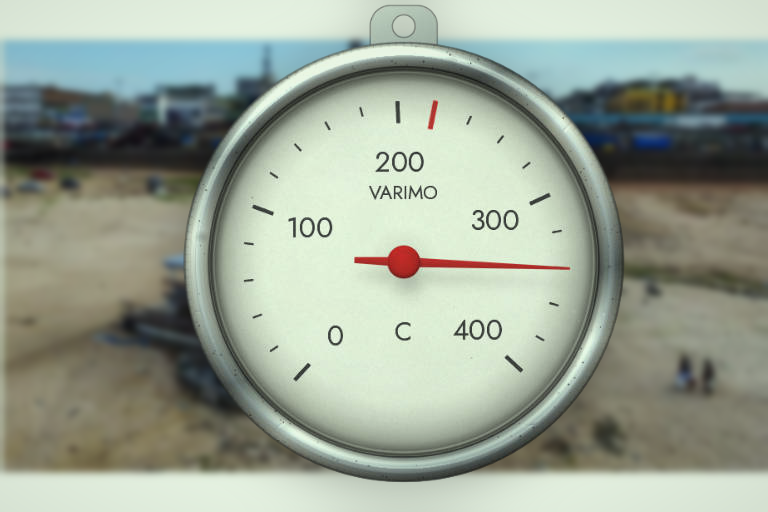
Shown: 340 °C
